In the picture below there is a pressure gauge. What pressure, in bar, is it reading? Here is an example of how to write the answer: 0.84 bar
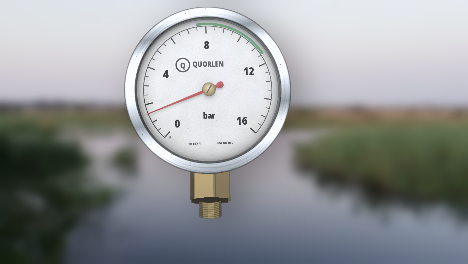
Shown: 1.5 bar
